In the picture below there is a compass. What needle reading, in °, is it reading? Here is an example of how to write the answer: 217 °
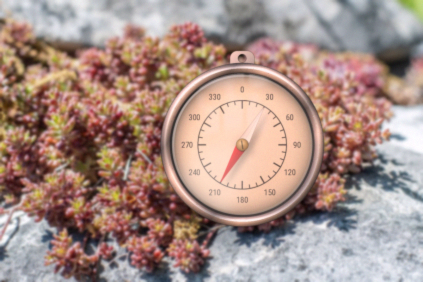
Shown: 210 °
